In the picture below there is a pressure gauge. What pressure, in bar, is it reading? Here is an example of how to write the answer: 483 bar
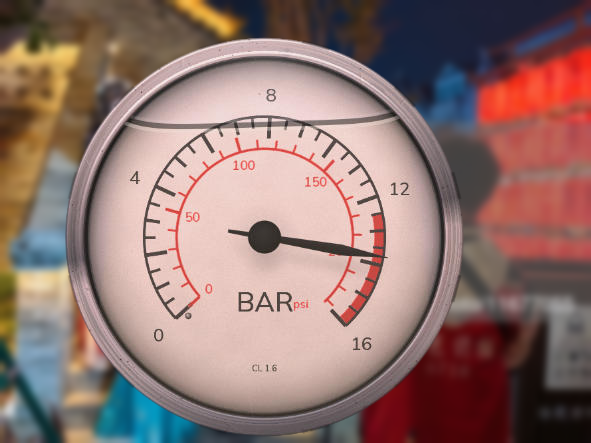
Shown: 13.75 bar
